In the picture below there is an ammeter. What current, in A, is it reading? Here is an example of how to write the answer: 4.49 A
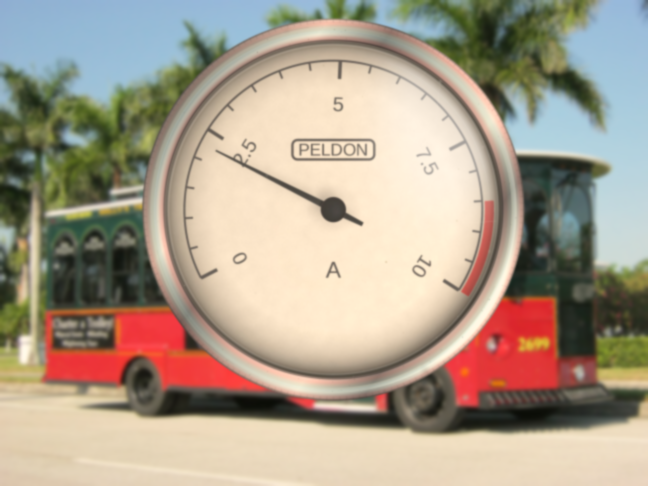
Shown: 2.25 A
